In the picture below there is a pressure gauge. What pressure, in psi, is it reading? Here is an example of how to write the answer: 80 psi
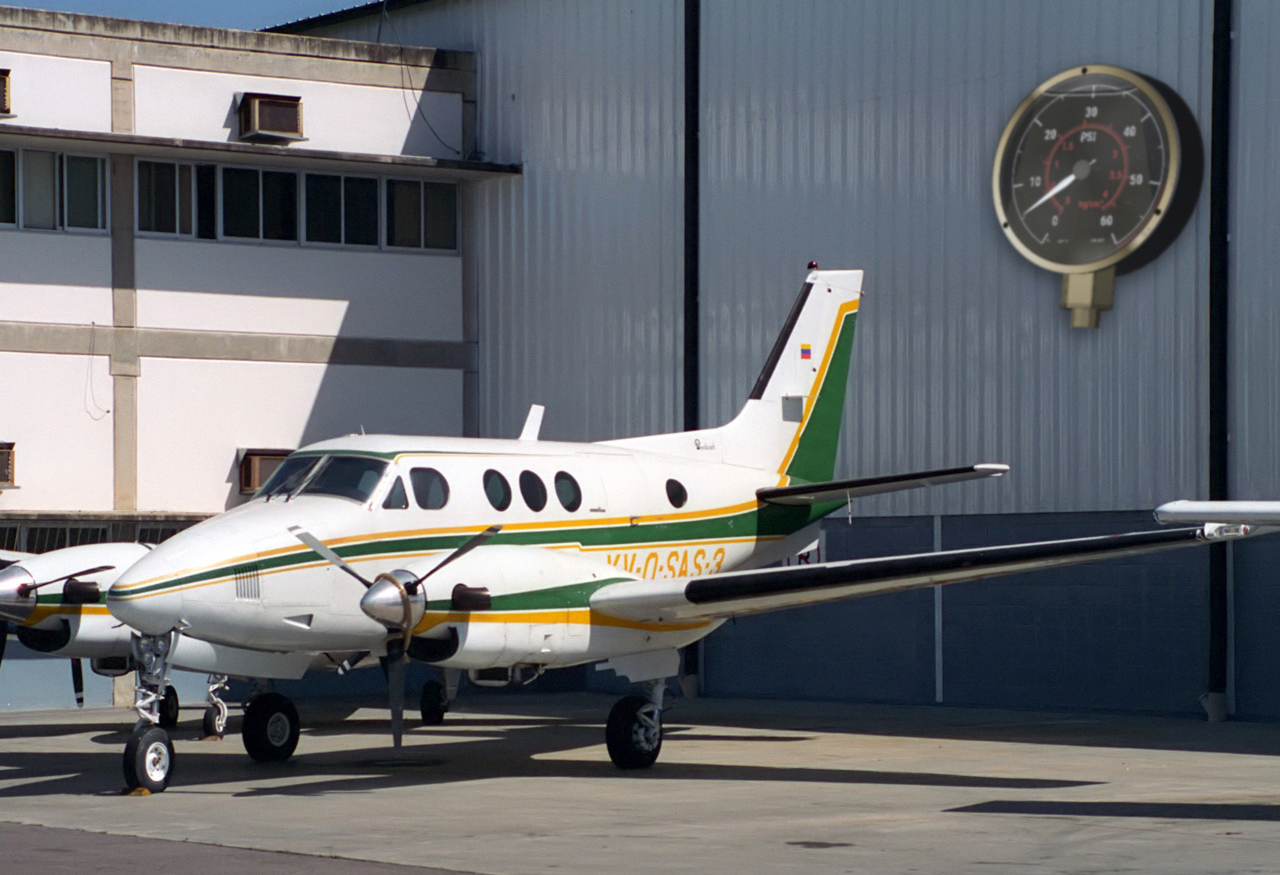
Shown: 5 psi
